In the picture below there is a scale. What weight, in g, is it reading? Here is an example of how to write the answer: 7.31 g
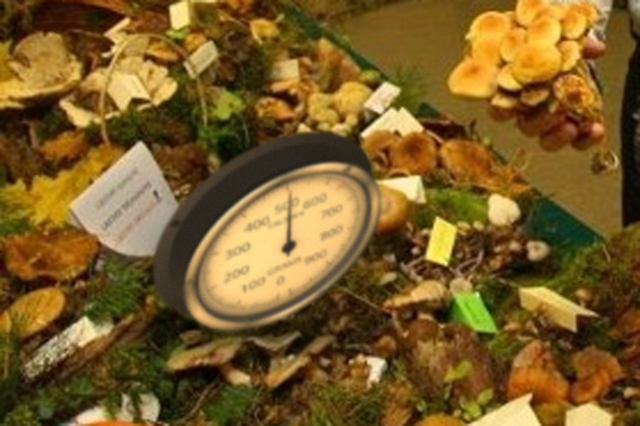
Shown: 500 g
